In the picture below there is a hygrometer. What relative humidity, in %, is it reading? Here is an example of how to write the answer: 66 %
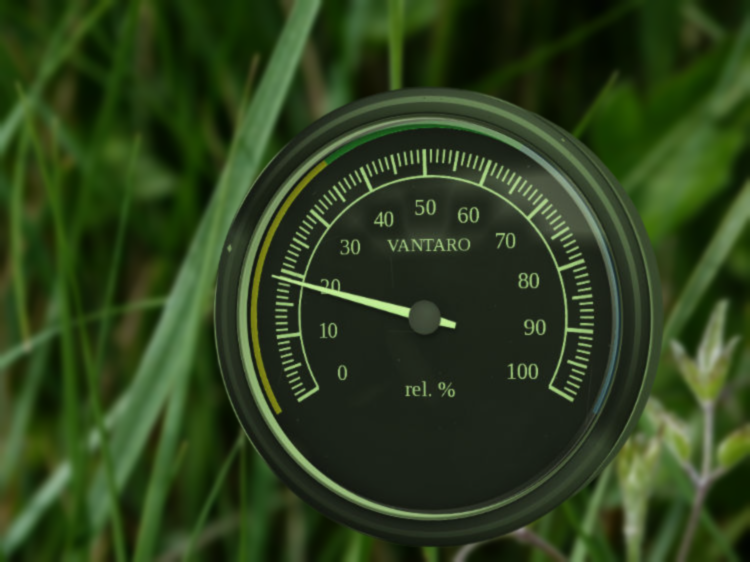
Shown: 19 %
